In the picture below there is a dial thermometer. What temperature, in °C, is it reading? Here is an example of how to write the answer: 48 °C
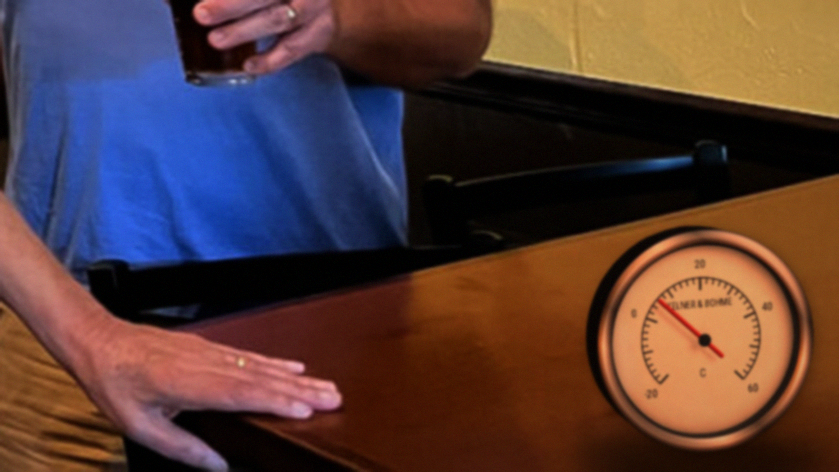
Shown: 6 °C
